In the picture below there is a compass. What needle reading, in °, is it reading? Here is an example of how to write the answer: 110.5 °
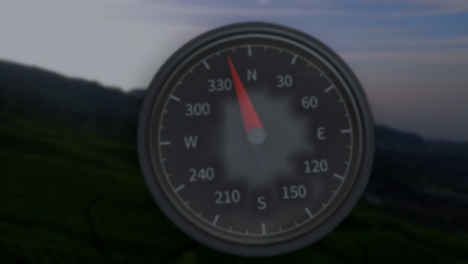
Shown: 345 °
